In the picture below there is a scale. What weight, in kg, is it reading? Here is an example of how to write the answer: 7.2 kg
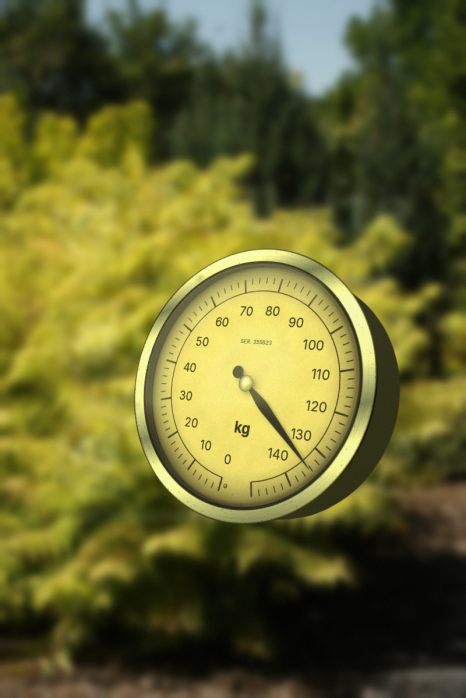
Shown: 134 kg
